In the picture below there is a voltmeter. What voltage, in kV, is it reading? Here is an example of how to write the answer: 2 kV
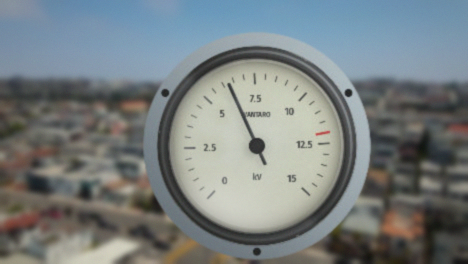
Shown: 6.25 kV
